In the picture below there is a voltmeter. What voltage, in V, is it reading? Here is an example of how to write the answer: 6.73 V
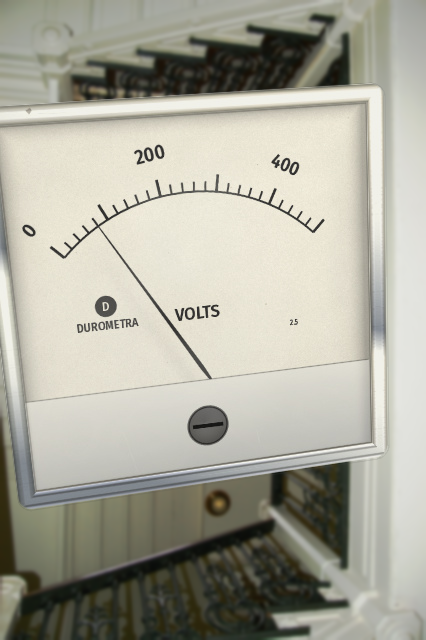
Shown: 80 V
